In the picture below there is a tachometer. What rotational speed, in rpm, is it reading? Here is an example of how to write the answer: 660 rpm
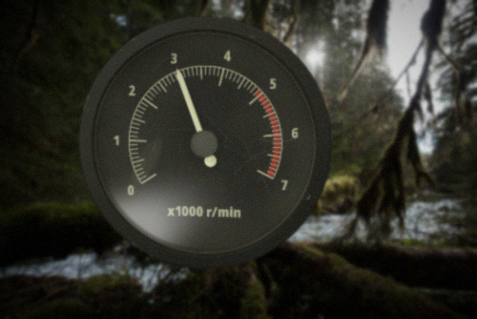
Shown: 3000 rpm
